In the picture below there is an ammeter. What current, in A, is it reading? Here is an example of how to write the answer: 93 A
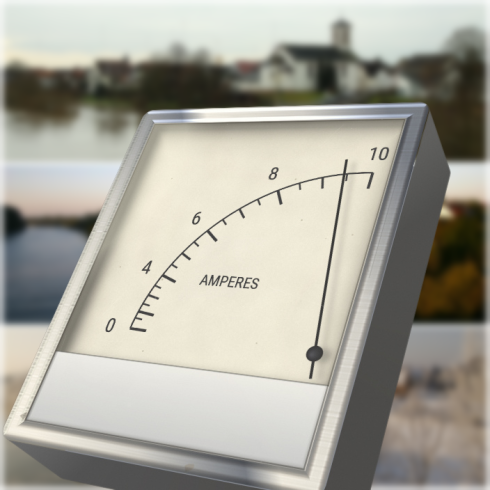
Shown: 9.5 A
